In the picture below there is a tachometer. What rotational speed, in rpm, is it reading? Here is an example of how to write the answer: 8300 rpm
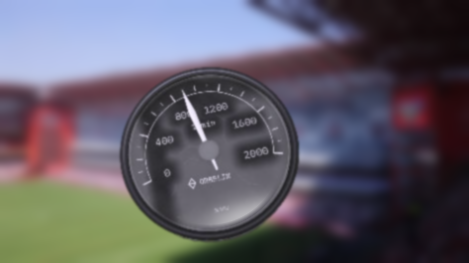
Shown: 900 rpm
